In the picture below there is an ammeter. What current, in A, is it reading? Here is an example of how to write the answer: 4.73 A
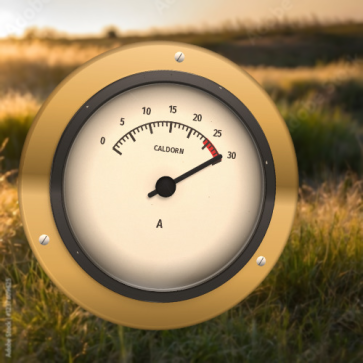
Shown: 29 A
